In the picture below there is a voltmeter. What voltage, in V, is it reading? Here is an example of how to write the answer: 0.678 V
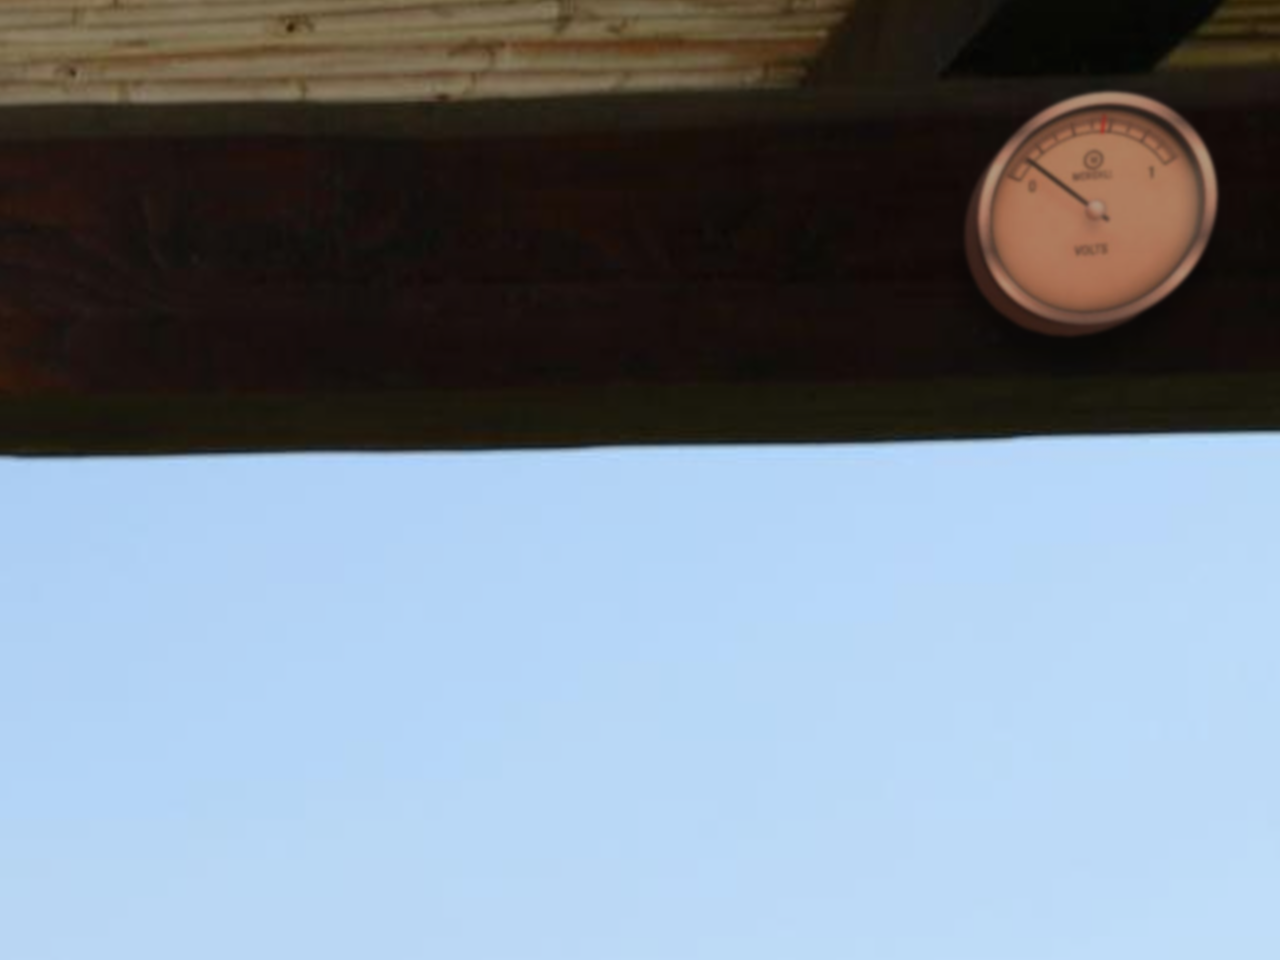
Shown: 0.1 V
